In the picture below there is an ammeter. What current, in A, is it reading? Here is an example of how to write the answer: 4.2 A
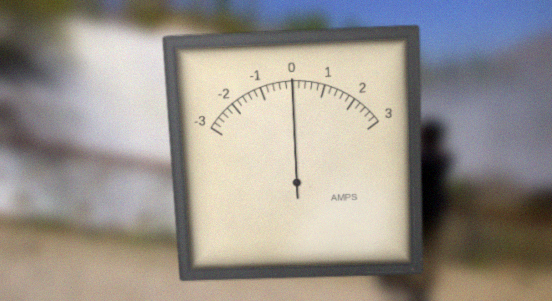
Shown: 0 A
